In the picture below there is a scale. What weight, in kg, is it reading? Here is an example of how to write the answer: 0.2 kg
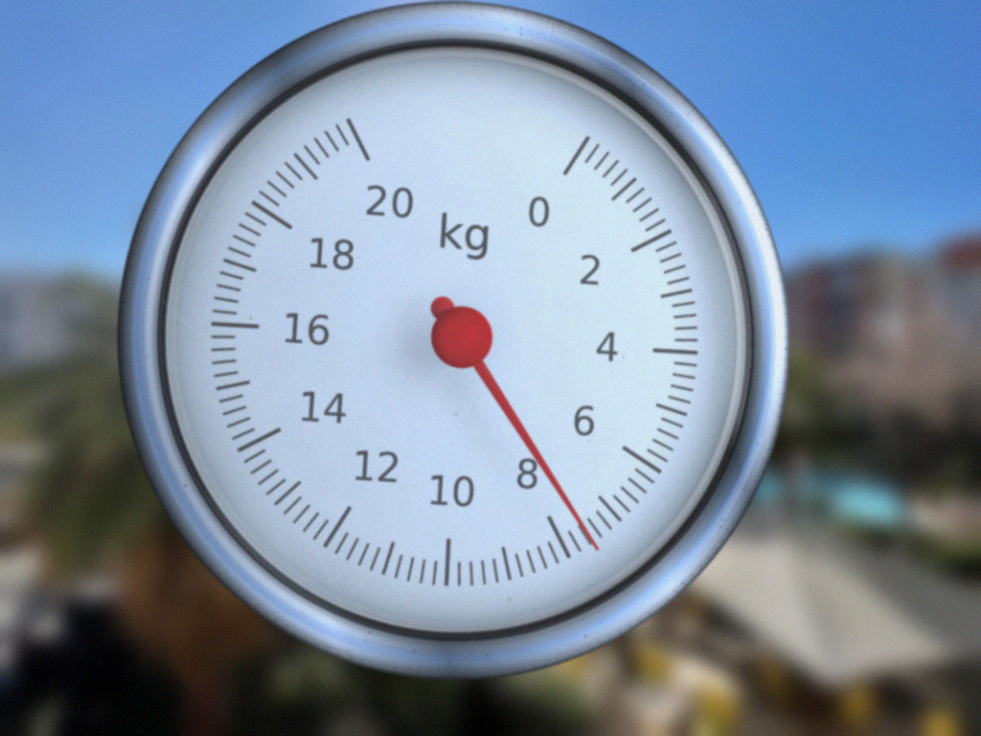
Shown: 7.6 kg
